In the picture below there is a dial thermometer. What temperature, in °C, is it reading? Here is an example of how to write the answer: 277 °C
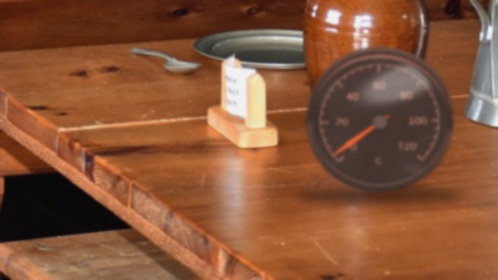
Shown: 4 °C
